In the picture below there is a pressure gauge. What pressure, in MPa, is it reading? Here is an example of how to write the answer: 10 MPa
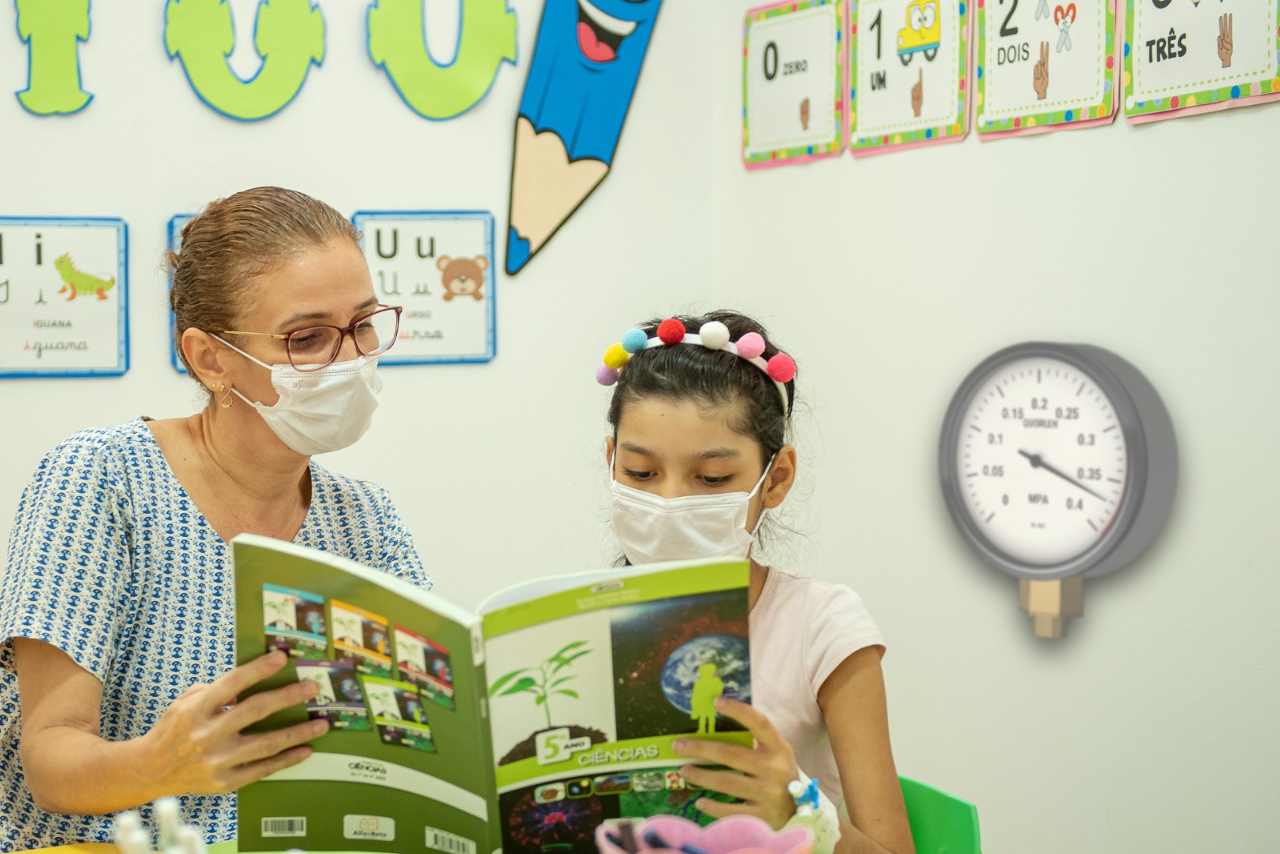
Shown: 0.37 MPa
